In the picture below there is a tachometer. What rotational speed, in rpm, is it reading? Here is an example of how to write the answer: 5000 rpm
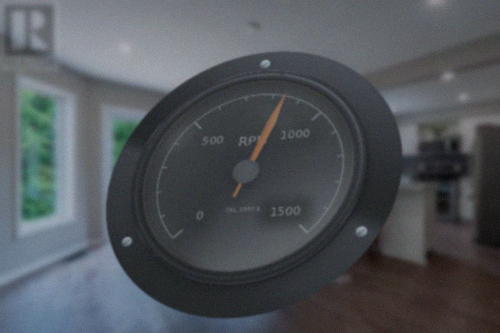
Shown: 850 rpm
